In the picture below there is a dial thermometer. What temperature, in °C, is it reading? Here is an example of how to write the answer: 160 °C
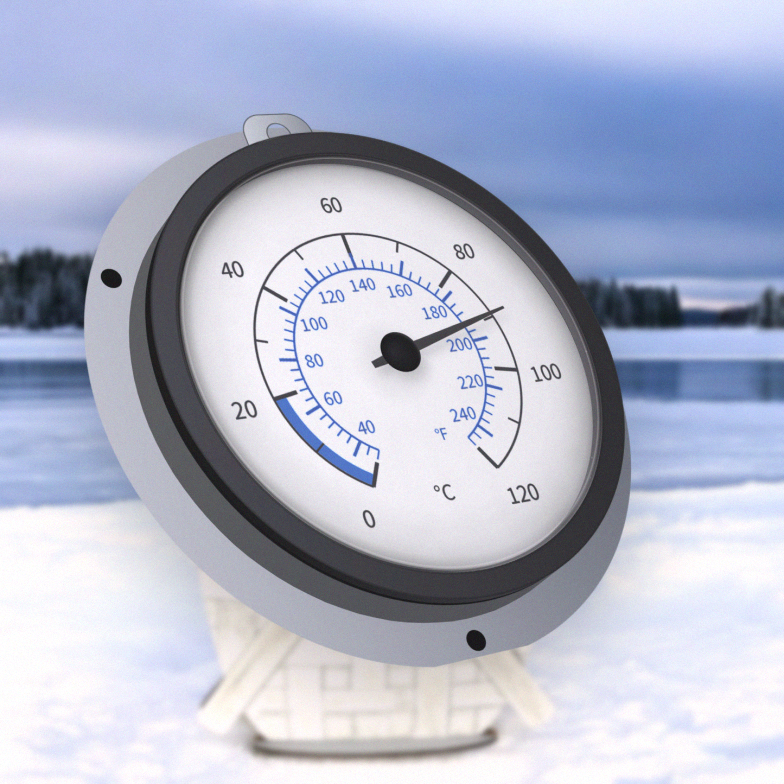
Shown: 90 °C
